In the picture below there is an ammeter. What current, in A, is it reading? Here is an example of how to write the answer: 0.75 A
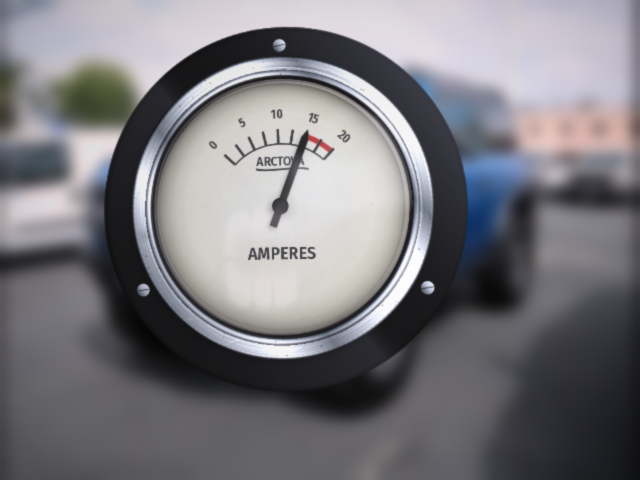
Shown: 15 A
